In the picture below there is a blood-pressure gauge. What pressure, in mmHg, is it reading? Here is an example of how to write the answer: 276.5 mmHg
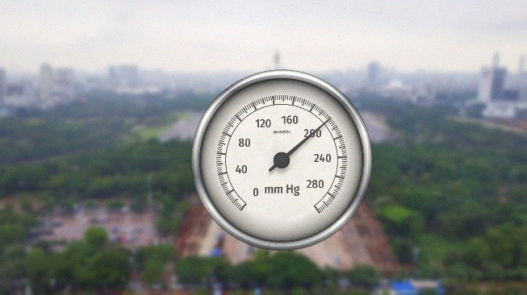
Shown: 200 mmHg
